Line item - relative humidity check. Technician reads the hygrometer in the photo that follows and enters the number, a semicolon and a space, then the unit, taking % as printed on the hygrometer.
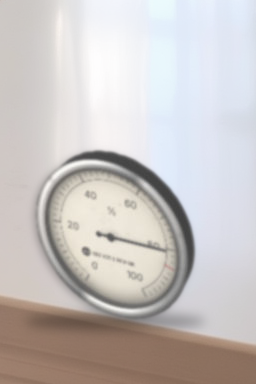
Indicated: 80; %
